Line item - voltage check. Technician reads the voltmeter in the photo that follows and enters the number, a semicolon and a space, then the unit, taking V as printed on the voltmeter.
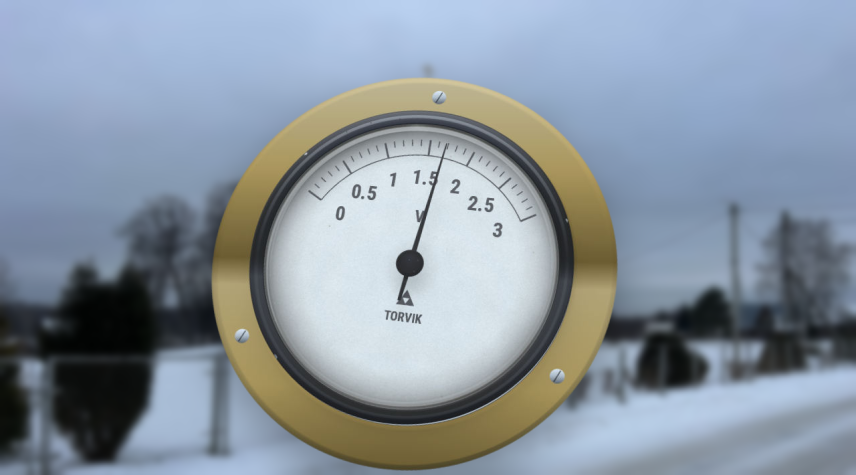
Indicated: 1.7; V
